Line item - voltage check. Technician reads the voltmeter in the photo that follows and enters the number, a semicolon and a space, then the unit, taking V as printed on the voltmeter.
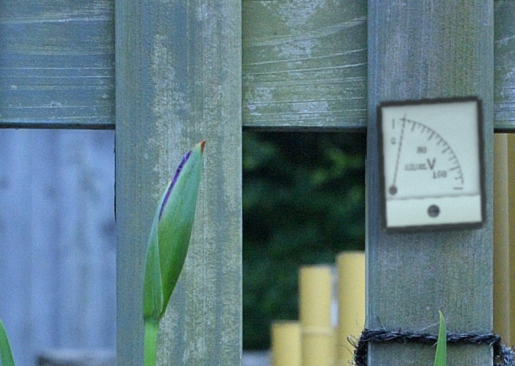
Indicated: 20; V
